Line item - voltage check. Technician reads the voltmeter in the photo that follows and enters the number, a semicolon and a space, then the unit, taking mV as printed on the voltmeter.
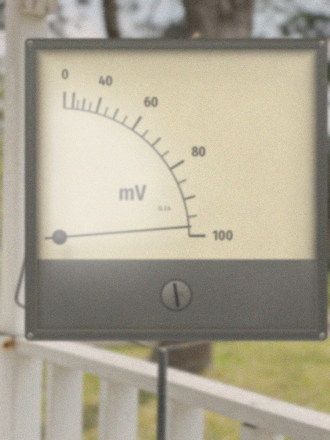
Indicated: 97.5; mV
